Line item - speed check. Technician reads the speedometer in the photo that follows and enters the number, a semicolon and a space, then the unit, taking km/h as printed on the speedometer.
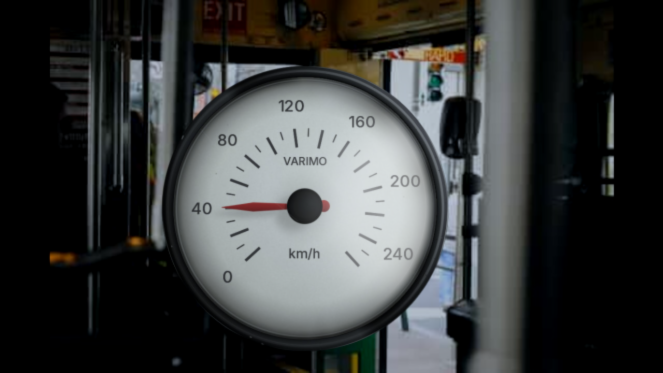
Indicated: 40; km/h
